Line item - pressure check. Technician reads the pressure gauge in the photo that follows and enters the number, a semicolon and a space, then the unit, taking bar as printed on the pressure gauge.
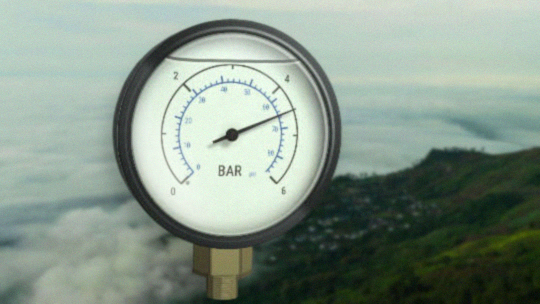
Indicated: 4.5; bar
